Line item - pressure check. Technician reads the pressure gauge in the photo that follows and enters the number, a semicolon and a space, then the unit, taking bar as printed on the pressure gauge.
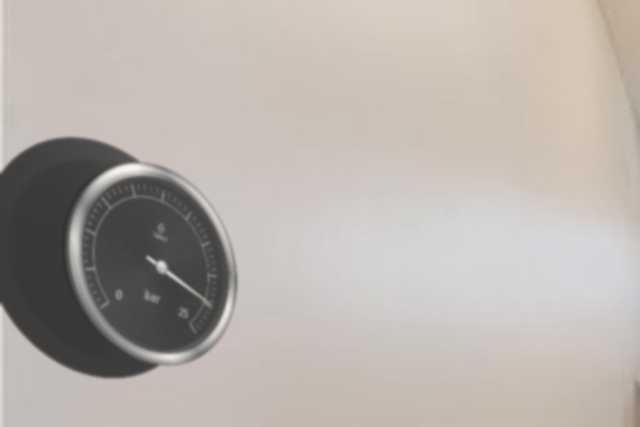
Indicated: 22.5; bar
